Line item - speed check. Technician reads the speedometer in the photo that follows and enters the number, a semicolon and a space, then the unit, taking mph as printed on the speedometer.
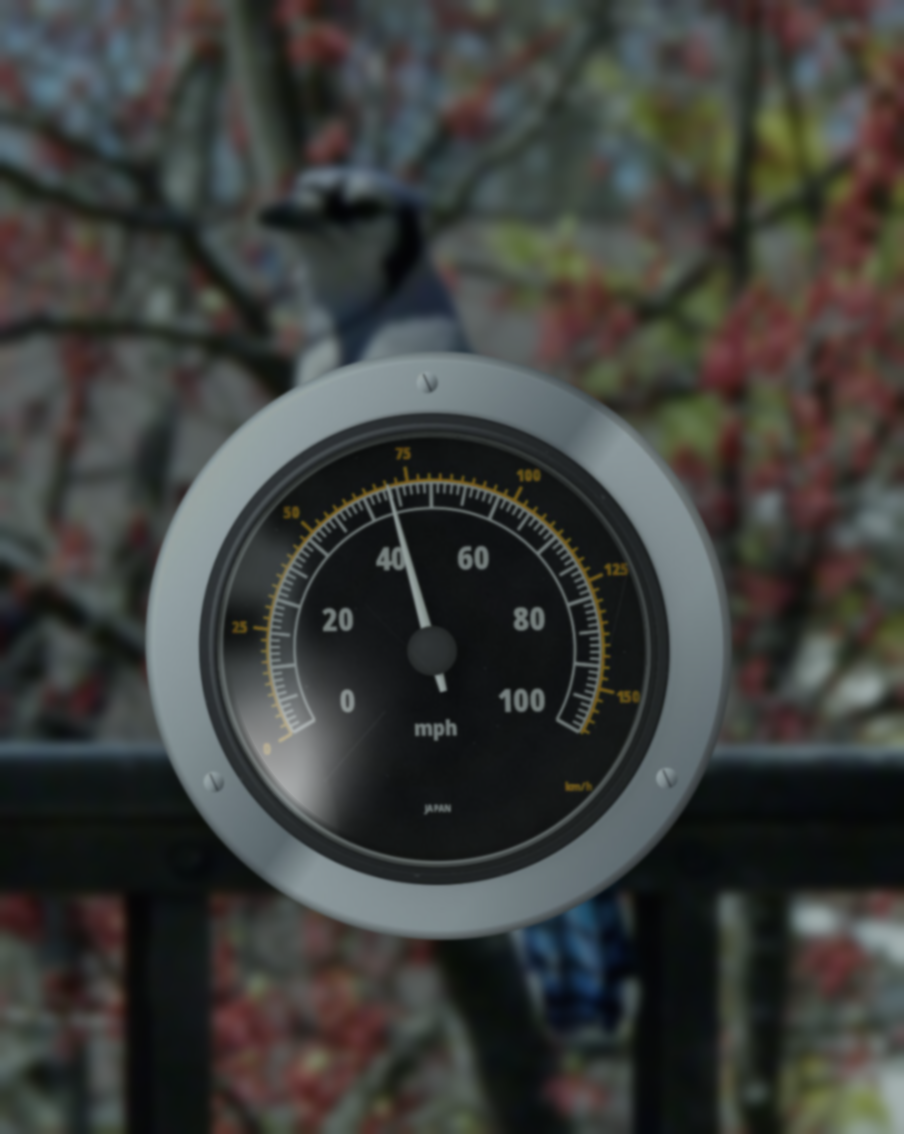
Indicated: 44; mph
